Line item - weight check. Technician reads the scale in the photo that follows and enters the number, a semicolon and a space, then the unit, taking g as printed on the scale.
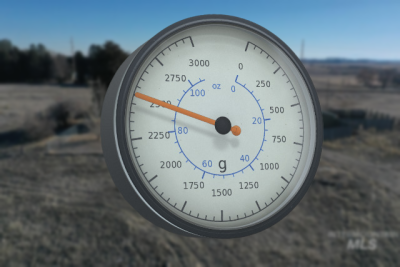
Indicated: 2500; g
